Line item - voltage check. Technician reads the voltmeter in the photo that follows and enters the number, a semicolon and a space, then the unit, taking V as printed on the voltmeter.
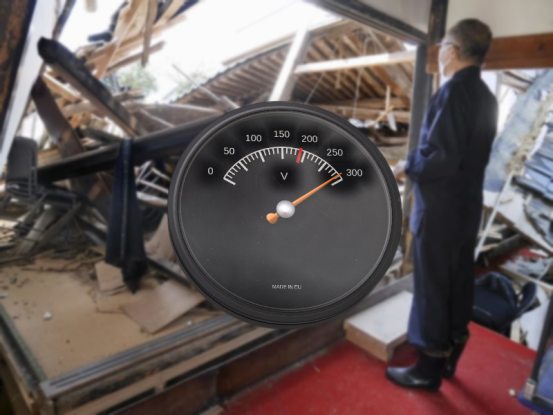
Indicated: 290; V
